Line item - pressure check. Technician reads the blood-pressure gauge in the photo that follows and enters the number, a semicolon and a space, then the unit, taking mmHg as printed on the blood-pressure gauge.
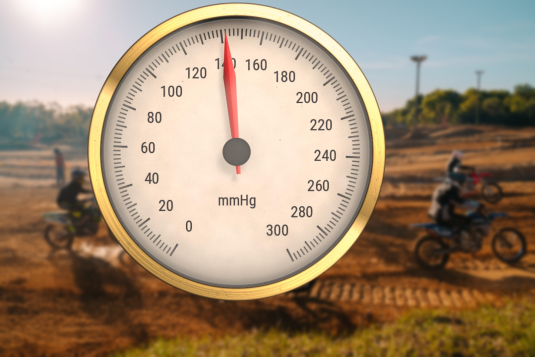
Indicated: 142; mmHg
